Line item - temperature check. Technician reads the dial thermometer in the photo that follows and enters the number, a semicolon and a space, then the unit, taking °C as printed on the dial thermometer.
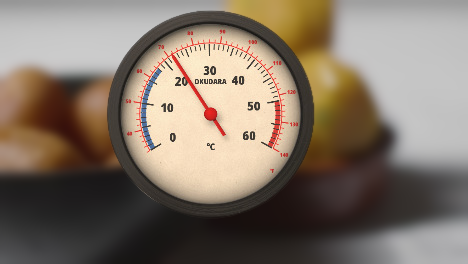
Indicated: 22; °C
